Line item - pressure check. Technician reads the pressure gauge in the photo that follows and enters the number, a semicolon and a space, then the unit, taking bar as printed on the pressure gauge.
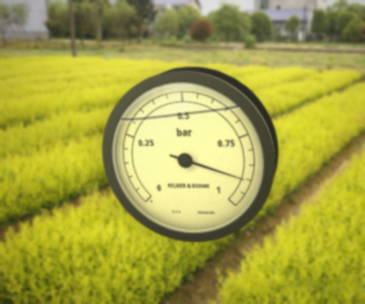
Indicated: 0.9; bar
